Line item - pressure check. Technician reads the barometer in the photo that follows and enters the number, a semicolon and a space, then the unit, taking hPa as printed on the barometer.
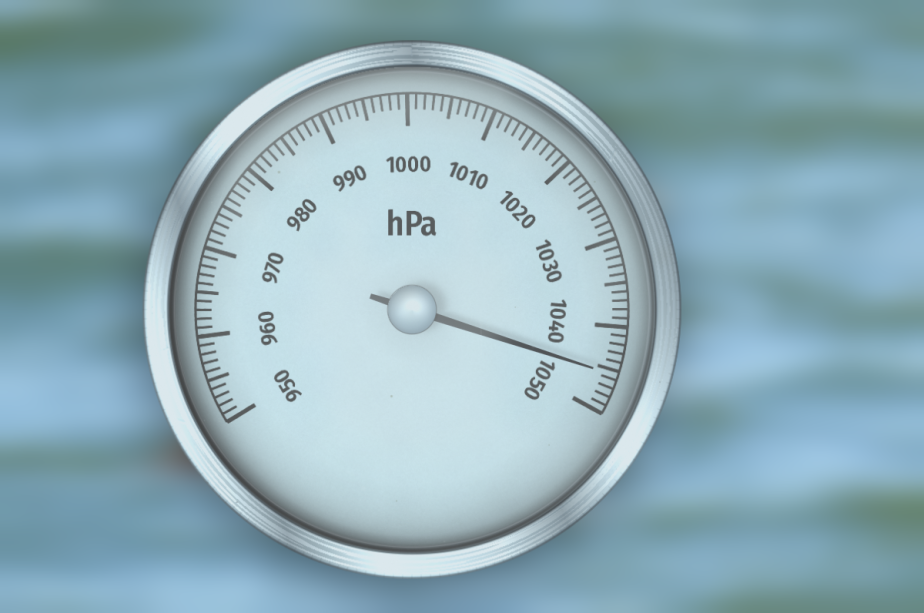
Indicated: 1045.5; hPa
